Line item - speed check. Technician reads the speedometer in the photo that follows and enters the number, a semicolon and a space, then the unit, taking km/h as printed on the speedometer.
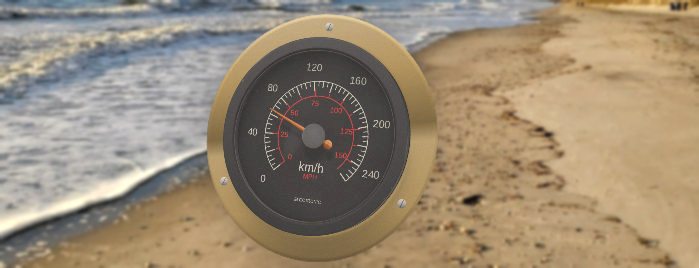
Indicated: 65; km/h
